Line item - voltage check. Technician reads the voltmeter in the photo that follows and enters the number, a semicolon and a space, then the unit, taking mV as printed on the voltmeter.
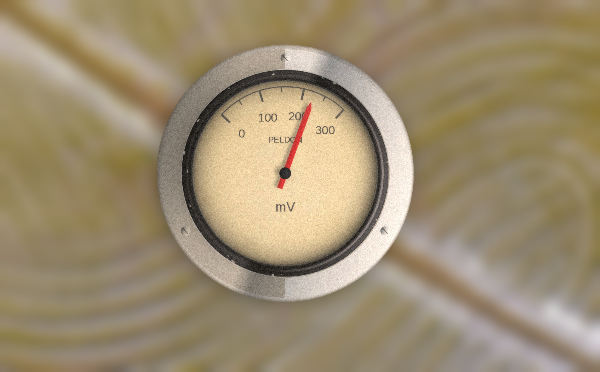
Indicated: 225; mV
